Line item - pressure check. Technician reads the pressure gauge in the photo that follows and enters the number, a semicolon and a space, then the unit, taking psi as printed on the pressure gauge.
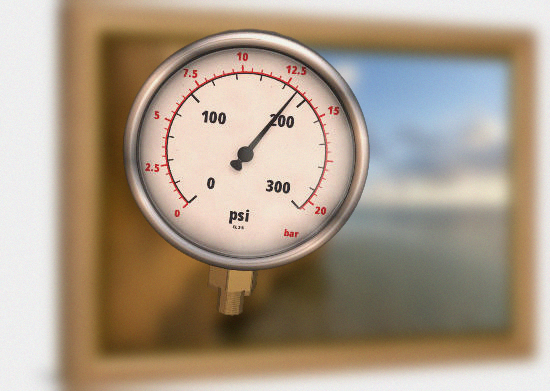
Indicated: 190; psi
